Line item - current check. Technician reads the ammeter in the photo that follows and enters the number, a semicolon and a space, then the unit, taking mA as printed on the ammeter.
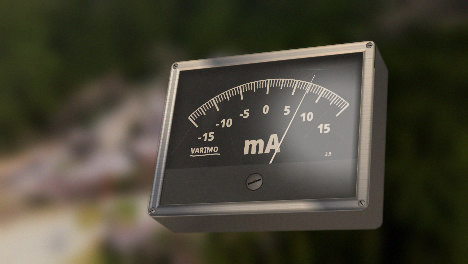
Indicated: 7.5; mA
